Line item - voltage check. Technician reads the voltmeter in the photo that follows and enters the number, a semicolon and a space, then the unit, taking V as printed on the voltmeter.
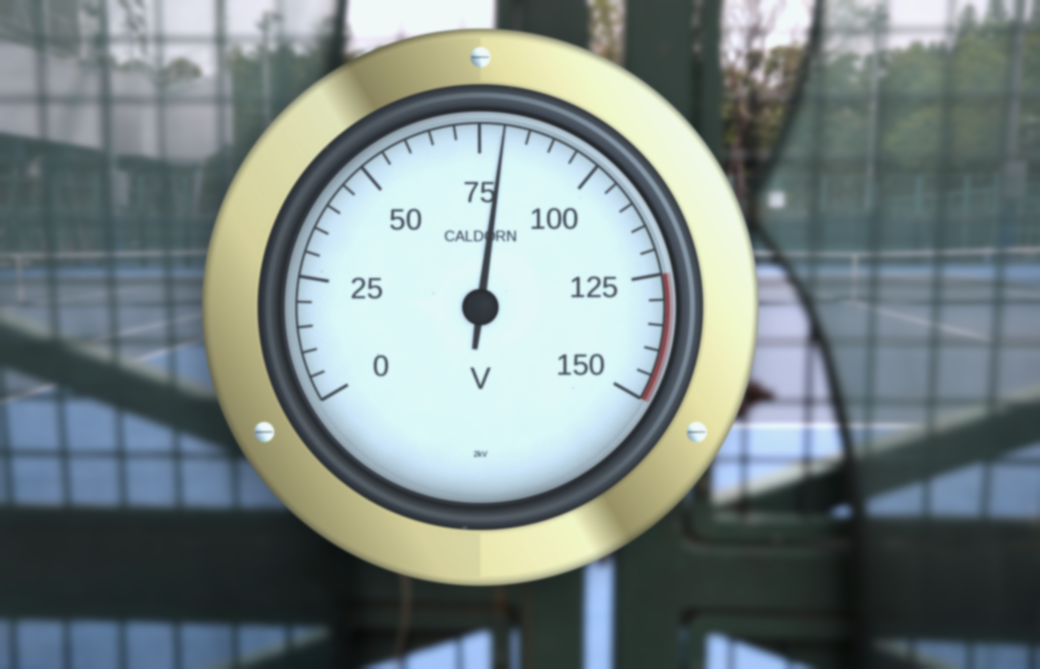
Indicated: 80; V
